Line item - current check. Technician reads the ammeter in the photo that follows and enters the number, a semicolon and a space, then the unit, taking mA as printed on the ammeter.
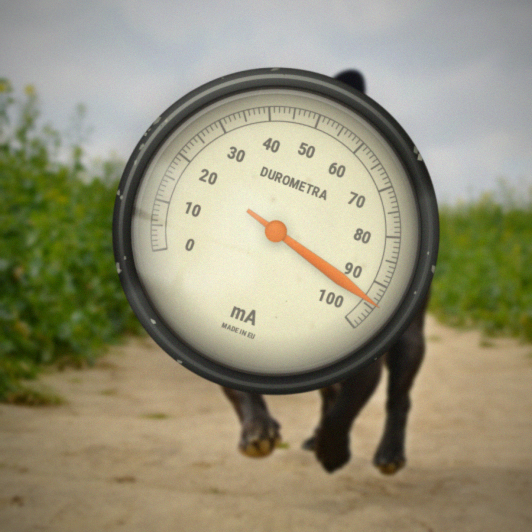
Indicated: 94; mA
